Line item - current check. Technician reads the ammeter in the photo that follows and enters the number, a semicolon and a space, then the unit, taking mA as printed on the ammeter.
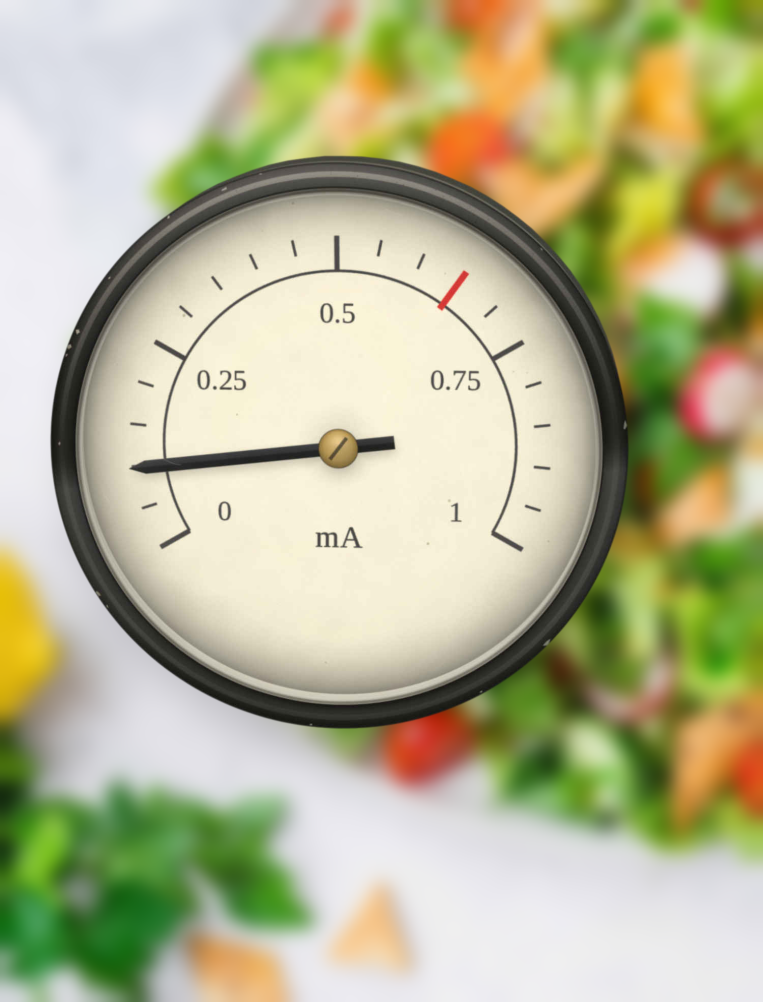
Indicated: 0.1; mA
